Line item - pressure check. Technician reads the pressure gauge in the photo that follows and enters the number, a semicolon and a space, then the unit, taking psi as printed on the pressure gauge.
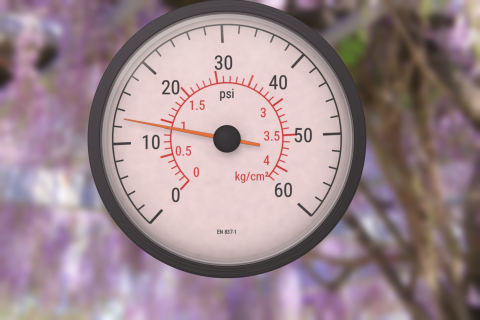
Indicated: 13; psi
